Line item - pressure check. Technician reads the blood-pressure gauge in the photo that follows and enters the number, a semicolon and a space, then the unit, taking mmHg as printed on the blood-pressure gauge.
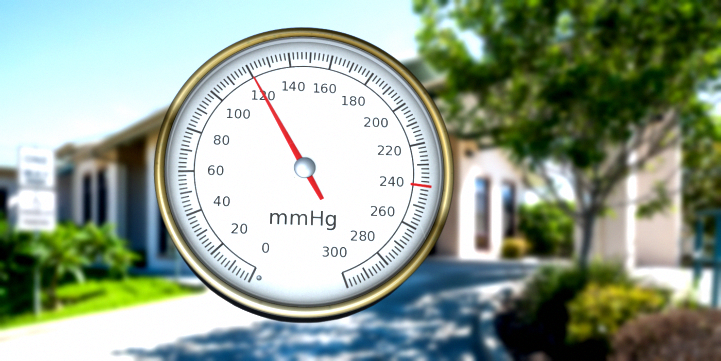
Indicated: 120; mmHg
